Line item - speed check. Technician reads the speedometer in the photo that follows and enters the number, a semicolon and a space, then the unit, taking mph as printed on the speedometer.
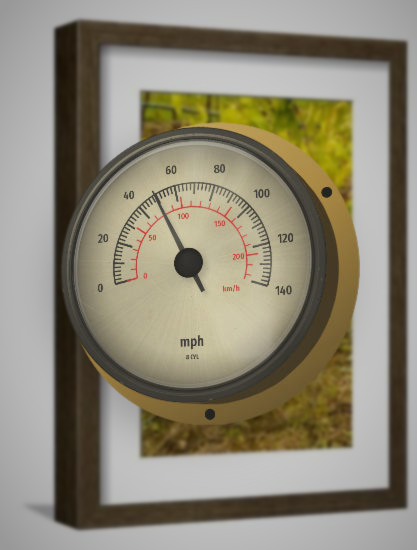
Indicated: 50; mph
